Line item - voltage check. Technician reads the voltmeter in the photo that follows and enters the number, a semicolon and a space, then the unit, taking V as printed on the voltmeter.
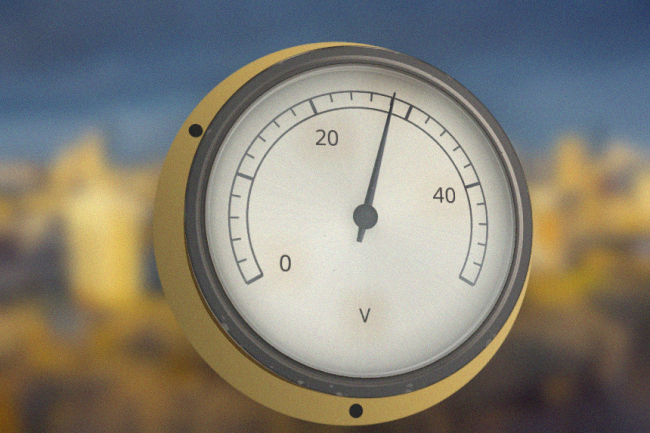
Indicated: 28; V
